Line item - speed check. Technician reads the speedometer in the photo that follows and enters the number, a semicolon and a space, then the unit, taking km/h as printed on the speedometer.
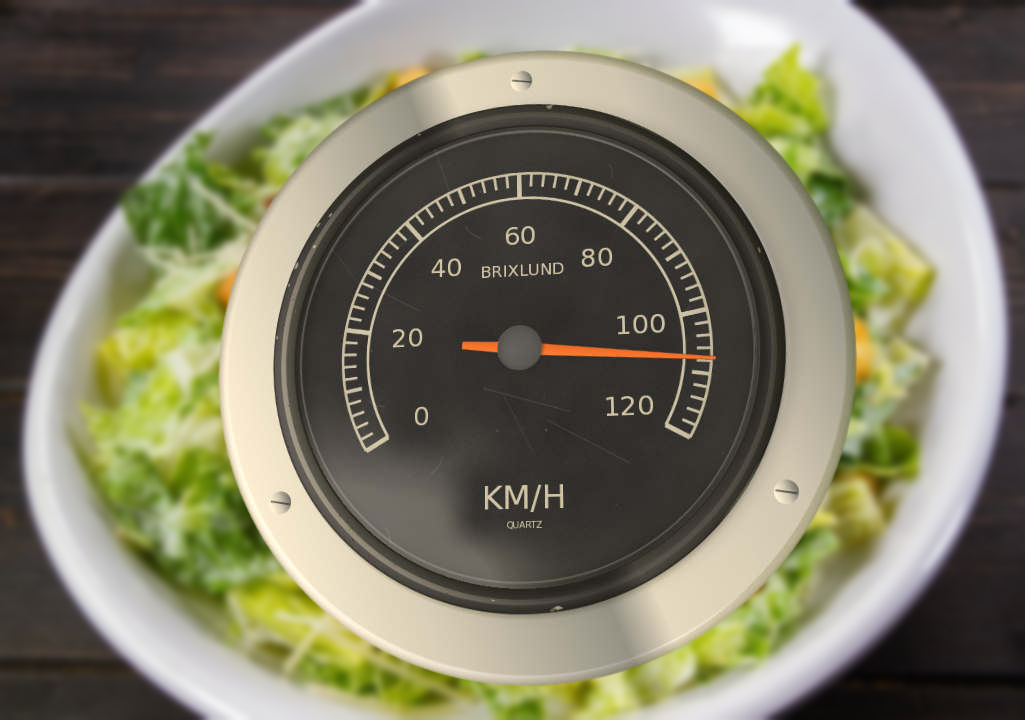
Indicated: 108; km/h
